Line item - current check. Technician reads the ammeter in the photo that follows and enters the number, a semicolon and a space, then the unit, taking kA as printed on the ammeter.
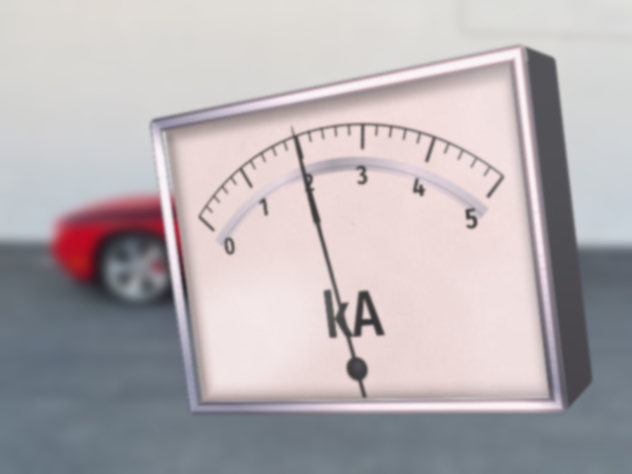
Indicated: 2; kA
